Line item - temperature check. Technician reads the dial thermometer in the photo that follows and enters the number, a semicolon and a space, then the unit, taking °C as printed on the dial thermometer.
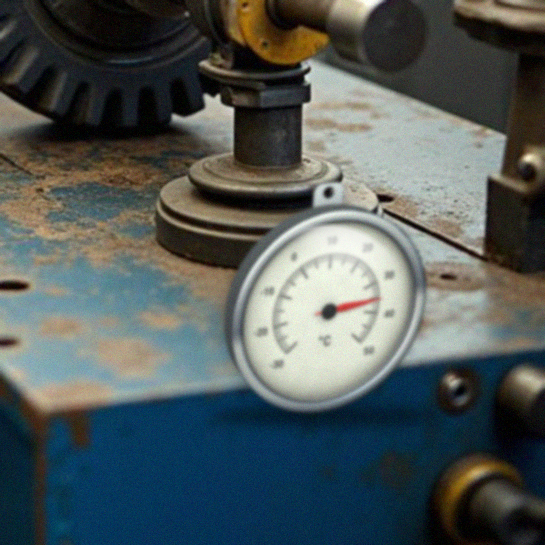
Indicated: 35; °C
